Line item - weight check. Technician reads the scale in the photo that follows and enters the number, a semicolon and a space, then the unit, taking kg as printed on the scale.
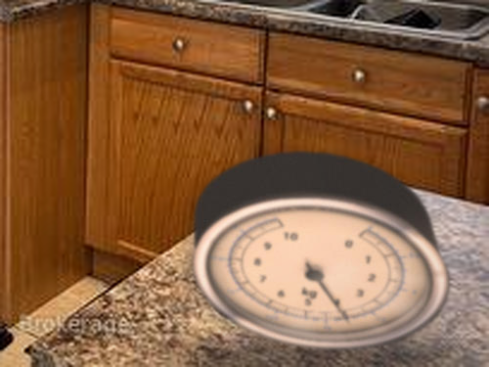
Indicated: 4; kg
